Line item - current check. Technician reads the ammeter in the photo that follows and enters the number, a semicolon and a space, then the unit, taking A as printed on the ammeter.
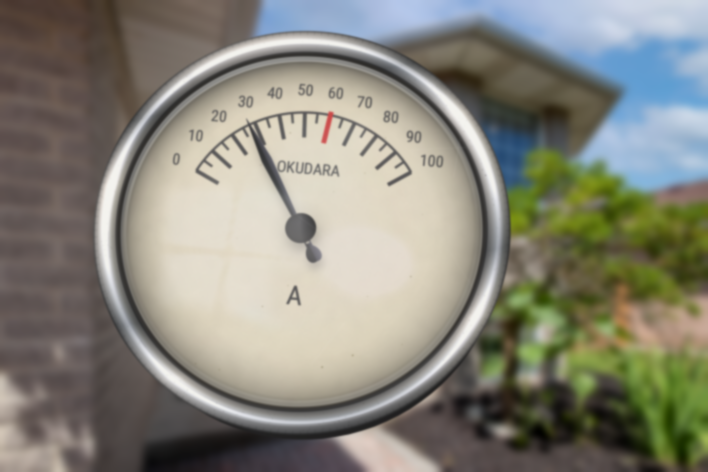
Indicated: 27.5; A
